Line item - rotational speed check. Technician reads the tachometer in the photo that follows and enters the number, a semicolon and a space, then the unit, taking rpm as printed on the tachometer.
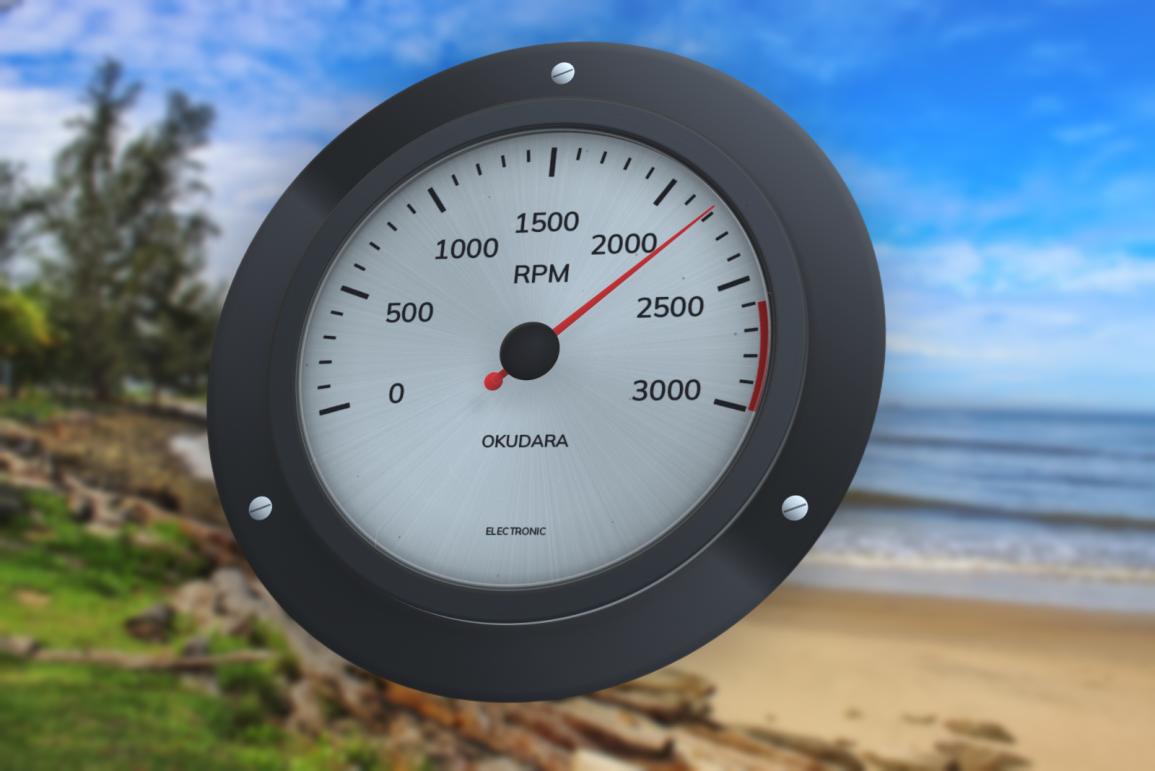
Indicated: 2200; rpm
